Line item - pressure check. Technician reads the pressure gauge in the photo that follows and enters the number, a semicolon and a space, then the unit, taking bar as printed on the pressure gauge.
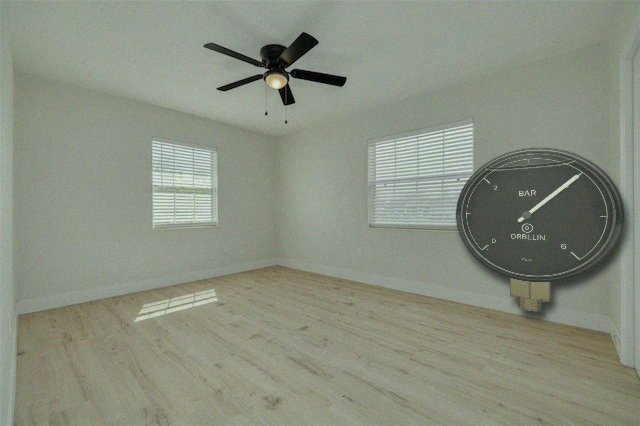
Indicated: 4; bar
